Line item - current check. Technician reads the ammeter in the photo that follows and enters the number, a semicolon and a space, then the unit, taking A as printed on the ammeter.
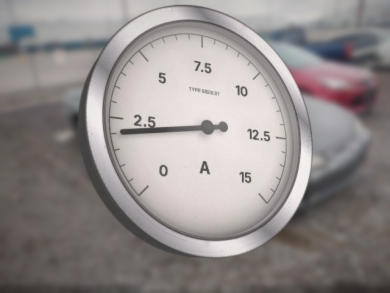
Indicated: 2; A
